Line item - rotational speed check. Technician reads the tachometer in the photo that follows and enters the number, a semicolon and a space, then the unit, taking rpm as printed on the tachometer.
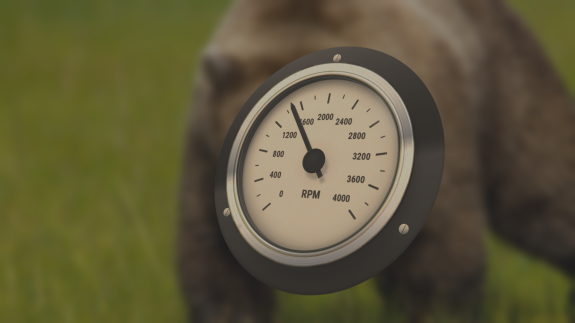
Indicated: 1500; rpm
